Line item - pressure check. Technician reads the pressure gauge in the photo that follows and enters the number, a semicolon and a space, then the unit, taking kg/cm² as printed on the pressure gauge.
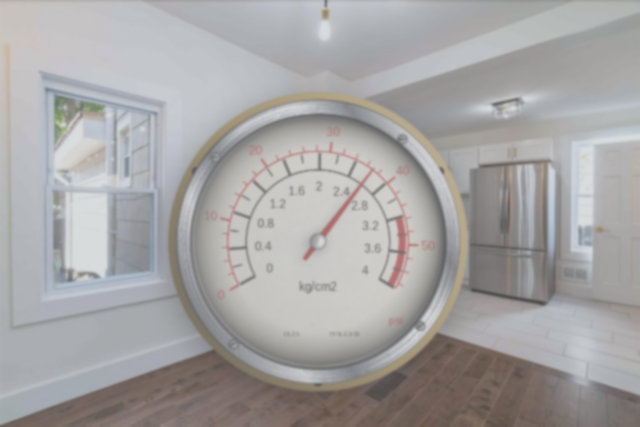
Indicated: 2.6; kg/cm²
